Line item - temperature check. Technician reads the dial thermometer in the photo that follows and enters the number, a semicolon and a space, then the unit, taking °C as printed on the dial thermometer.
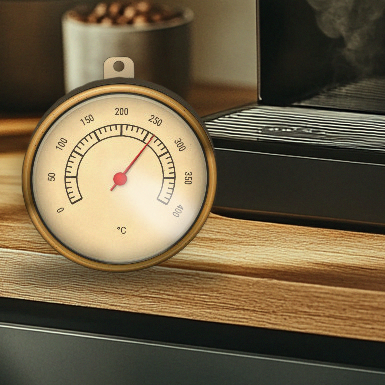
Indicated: 260; °C
